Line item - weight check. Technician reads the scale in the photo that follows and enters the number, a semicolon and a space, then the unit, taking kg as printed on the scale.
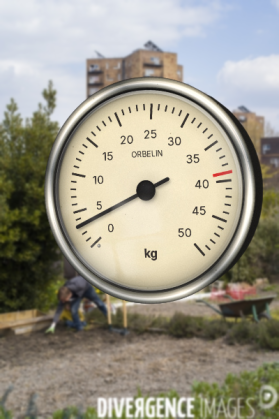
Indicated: 3; kg
